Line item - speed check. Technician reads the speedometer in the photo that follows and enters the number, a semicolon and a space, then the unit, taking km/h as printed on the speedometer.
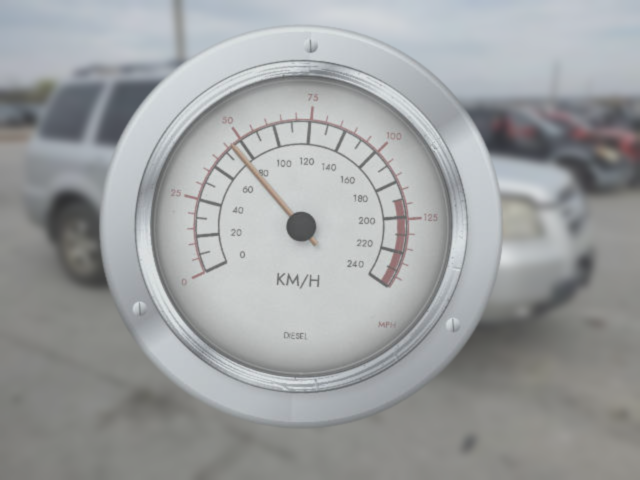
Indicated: 75; km/h
